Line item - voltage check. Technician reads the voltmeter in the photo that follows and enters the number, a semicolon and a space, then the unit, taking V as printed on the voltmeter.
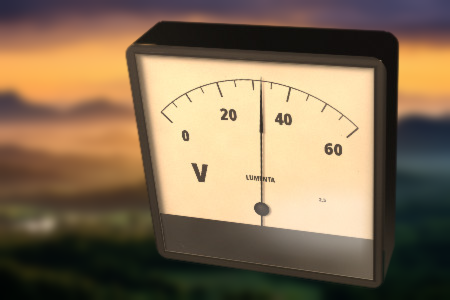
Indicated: 32.5; V
